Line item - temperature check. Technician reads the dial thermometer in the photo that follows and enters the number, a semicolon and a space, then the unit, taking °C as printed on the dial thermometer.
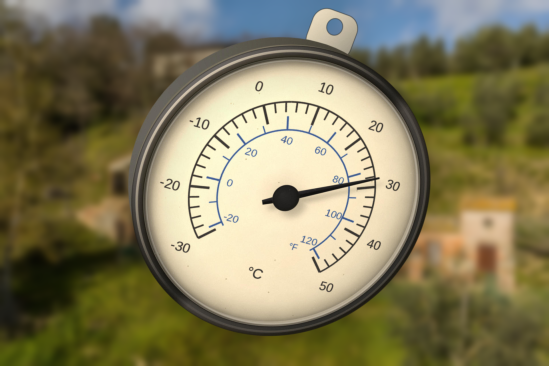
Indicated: 28; °C
